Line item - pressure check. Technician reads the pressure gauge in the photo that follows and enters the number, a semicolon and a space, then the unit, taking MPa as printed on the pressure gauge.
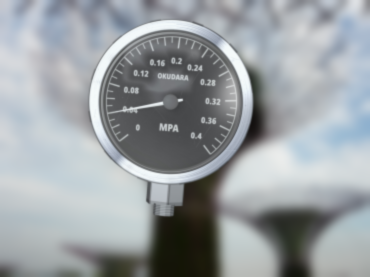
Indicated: 0.04; MPa
